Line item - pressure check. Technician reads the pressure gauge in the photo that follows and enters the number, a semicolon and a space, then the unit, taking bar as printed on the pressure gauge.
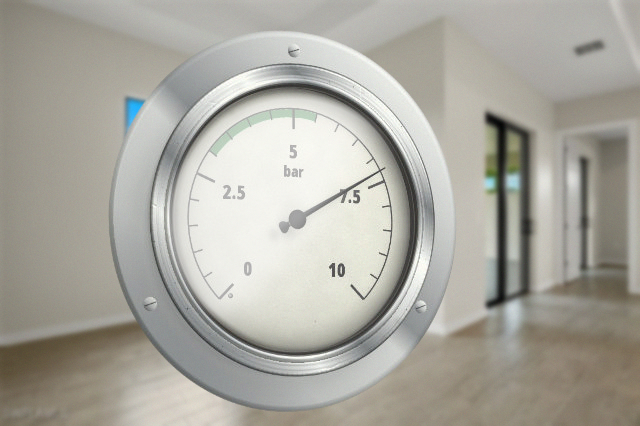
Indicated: 7.25; bar
